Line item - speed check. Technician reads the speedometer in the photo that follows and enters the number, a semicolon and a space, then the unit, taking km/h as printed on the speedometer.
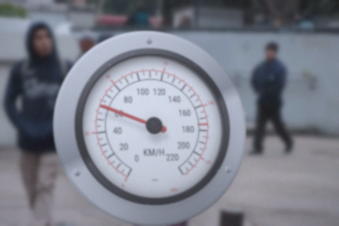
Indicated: 60; km/h
